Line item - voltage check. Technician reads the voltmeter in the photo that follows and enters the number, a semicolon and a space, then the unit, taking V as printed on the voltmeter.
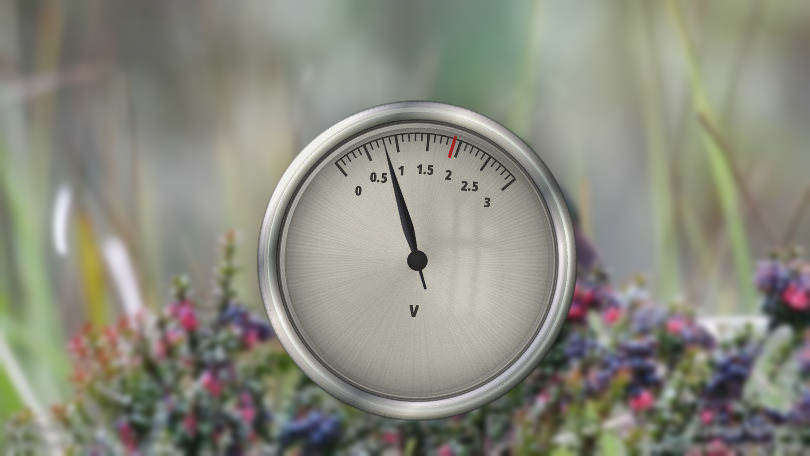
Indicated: 0.8; V
